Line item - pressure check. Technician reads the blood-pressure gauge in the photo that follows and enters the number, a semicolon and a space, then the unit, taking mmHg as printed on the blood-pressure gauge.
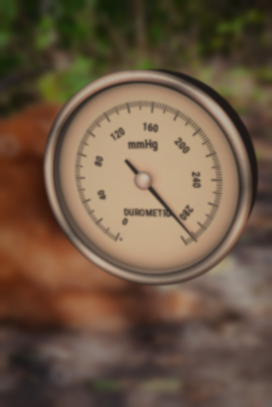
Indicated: 290; mmHg
